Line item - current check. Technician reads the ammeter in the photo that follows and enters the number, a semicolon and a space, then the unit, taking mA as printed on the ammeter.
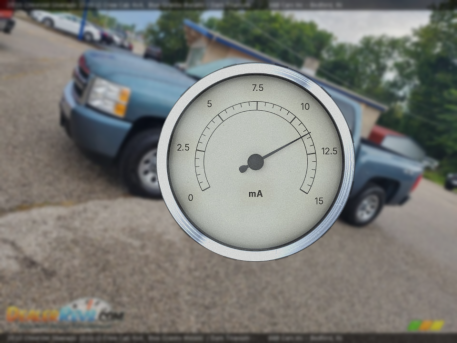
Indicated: 11.25; mA
